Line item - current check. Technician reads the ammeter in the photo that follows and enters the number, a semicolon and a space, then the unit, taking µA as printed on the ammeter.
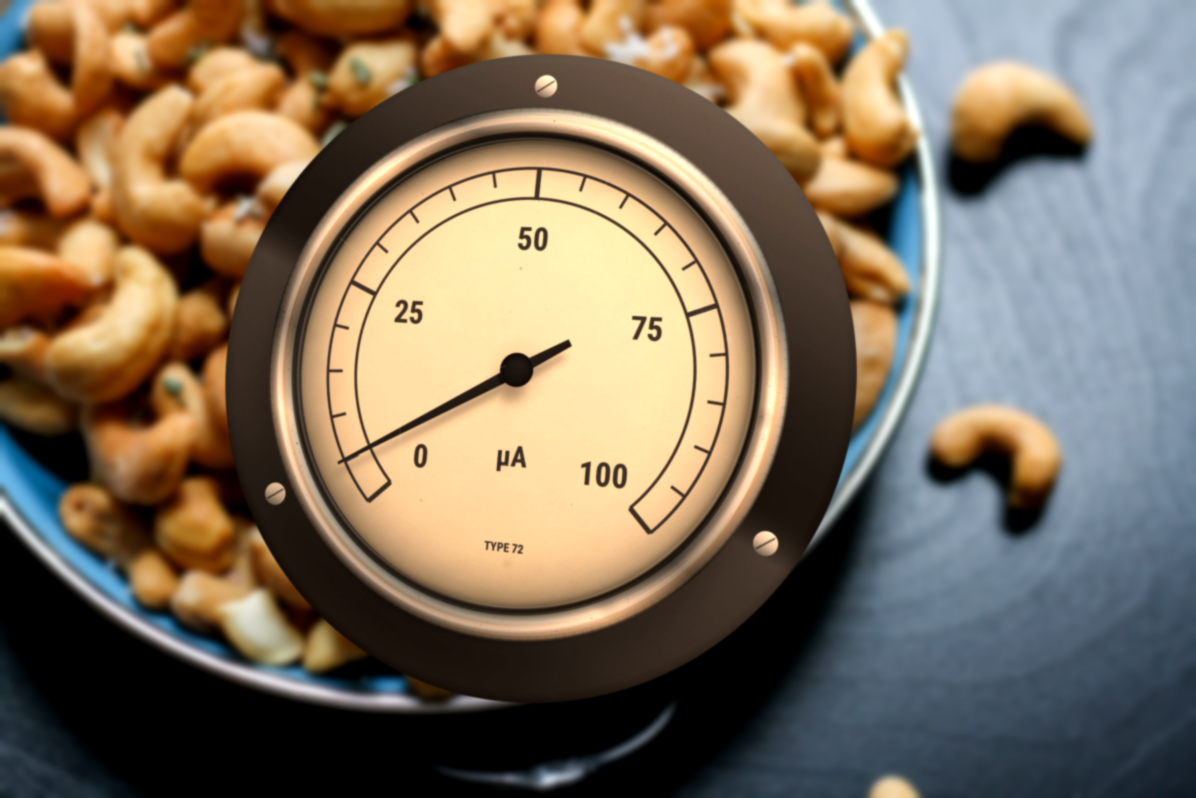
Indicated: 5; µA
